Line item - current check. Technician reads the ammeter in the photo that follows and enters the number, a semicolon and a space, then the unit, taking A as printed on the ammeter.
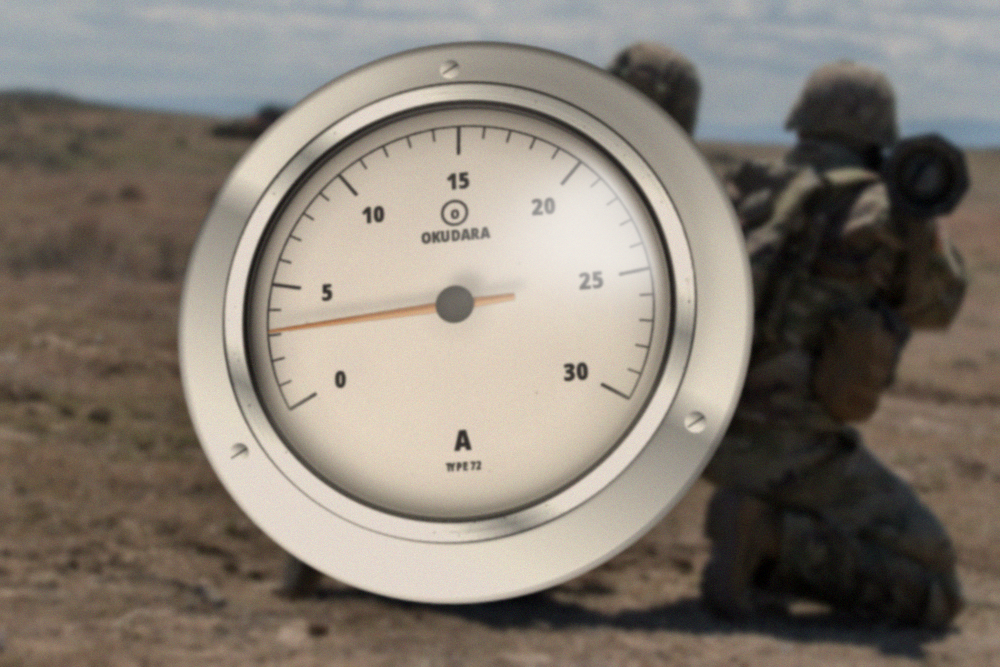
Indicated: 3; A
